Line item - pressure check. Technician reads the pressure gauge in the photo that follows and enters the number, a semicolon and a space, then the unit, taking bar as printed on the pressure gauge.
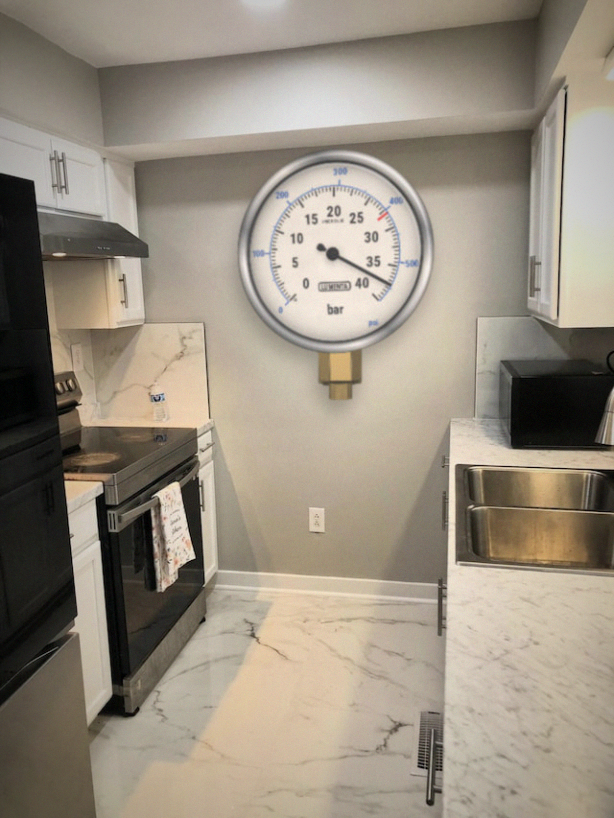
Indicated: 37.5; bar
